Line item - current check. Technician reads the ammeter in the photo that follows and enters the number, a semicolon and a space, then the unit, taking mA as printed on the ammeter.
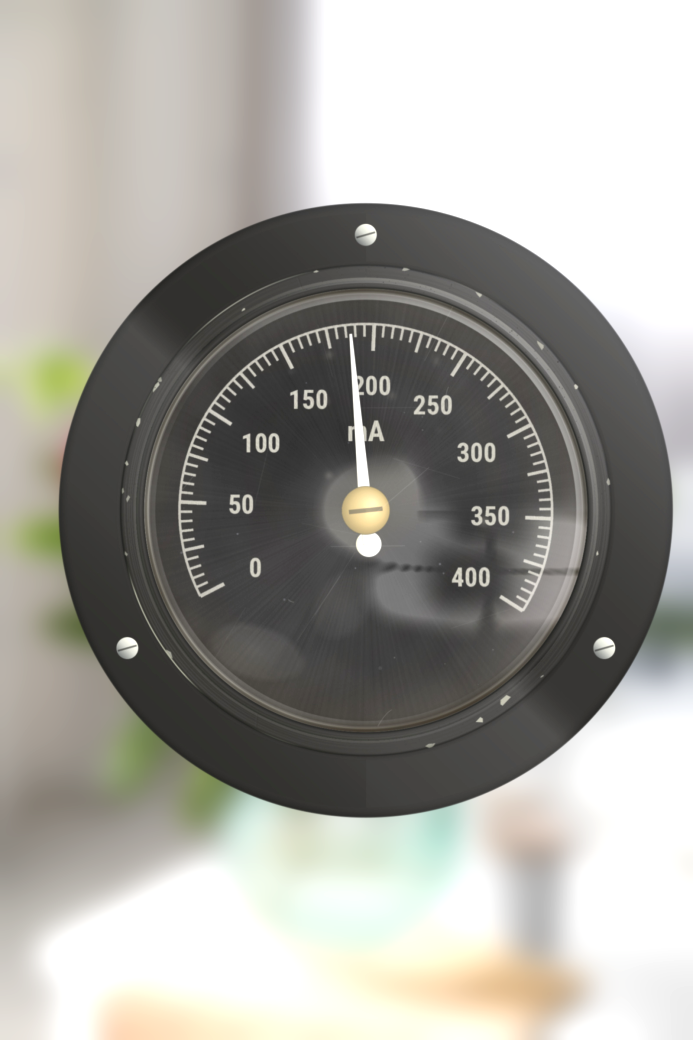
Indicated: 187.5; mA
